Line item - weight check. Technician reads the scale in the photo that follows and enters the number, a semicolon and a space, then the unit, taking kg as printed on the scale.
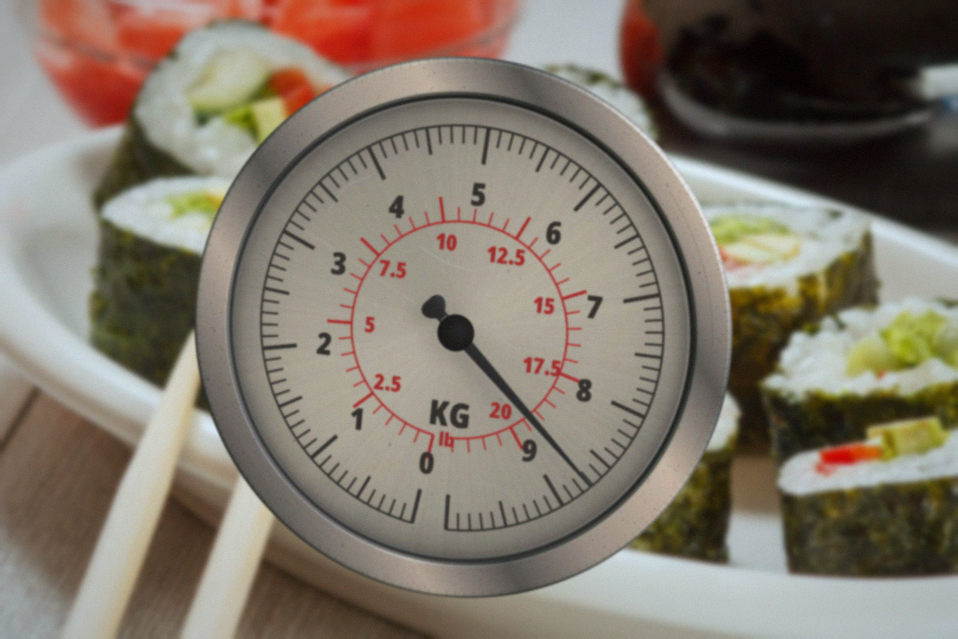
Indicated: 8.7; kg
